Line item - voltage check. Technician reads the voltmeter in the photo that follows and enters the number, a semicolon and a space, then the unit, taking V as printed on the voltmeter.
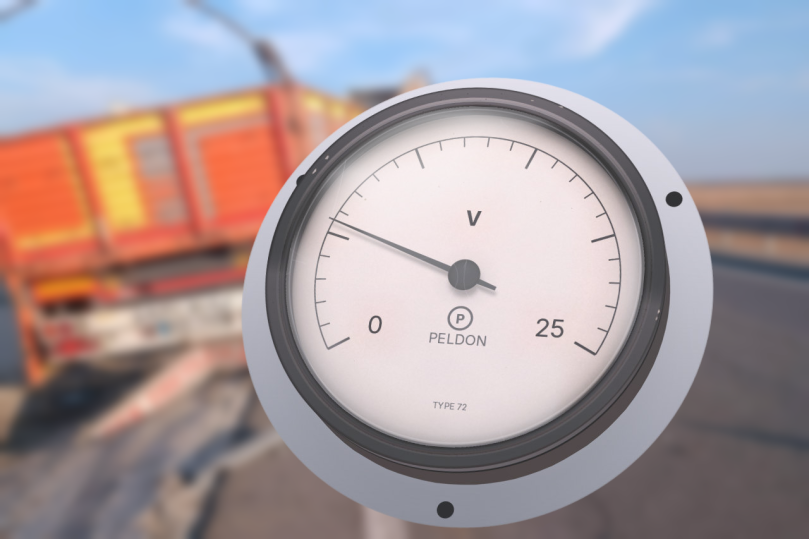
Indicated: 5.5; V
